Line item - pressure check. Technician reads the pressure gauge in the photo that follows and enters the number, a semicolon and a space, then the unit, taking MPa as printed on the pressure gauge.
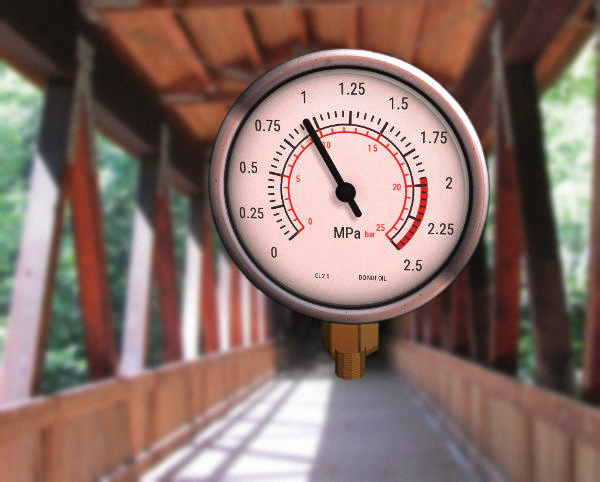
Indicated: 0.95; MPa
